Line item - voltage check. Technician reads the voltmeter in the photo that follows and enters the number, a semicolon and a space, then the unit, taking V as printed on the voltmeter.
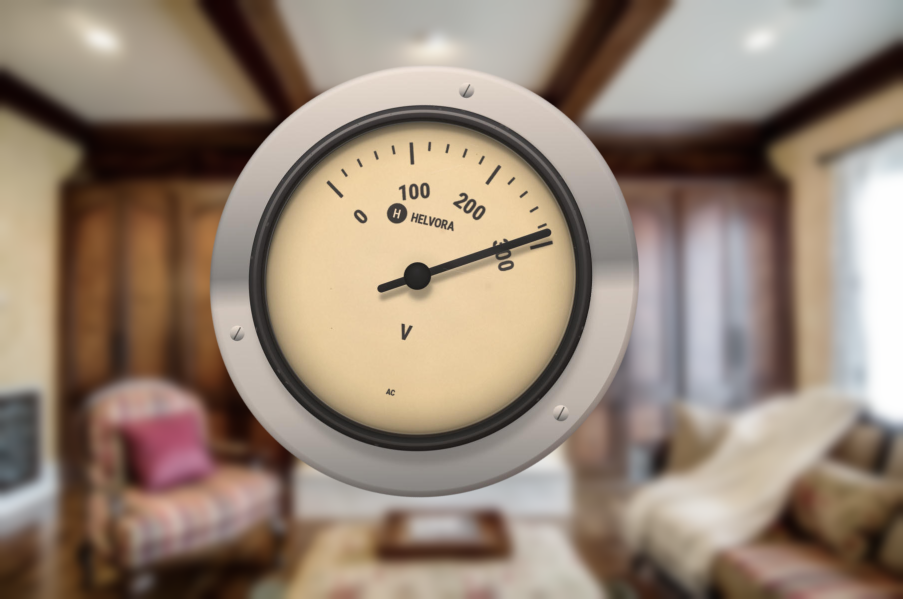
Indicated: 290; V
